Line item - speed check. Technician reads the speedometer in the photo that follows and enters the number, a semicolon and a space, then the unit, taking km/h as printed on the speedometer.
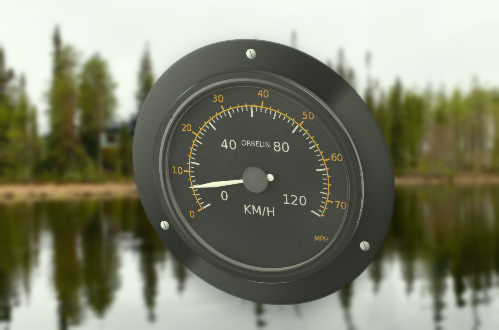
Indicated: 10; km/h
